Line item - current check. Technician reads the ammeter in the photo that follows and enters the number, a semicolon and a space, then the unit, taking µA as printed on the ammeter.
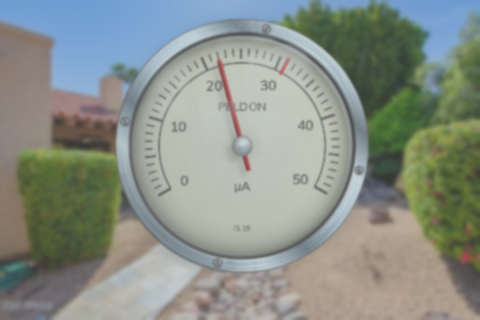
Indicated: 22; µA
